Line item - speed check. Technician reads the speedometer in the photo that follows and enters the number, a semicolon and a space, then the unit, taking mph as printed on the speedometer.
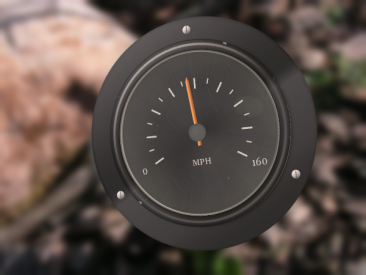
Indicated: 75; mph
